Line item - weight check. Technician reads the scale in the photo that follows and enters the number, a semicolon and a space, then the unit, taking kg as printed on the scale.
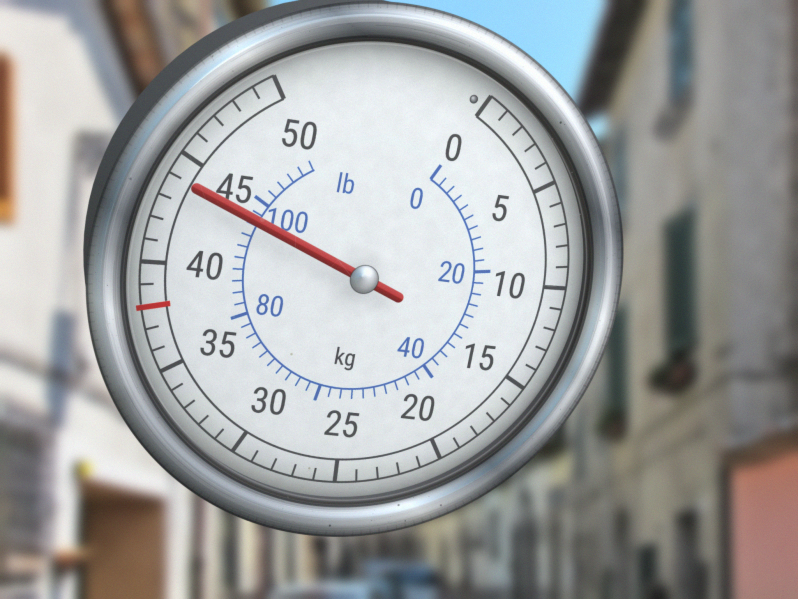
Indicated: 44; kg
